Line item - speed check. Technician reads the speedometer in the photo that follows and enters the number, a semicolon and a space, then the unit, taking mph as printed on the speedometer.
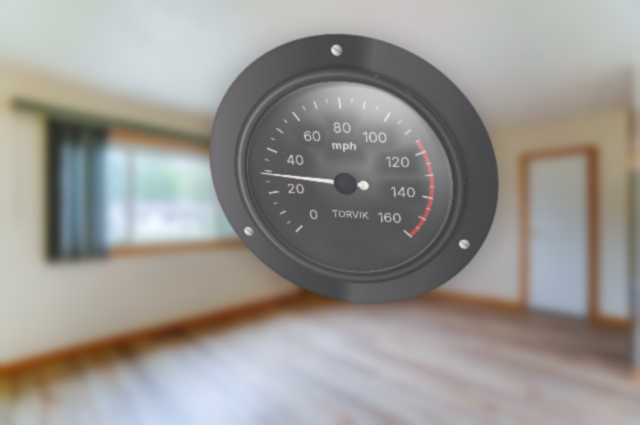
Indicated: 30; mph
